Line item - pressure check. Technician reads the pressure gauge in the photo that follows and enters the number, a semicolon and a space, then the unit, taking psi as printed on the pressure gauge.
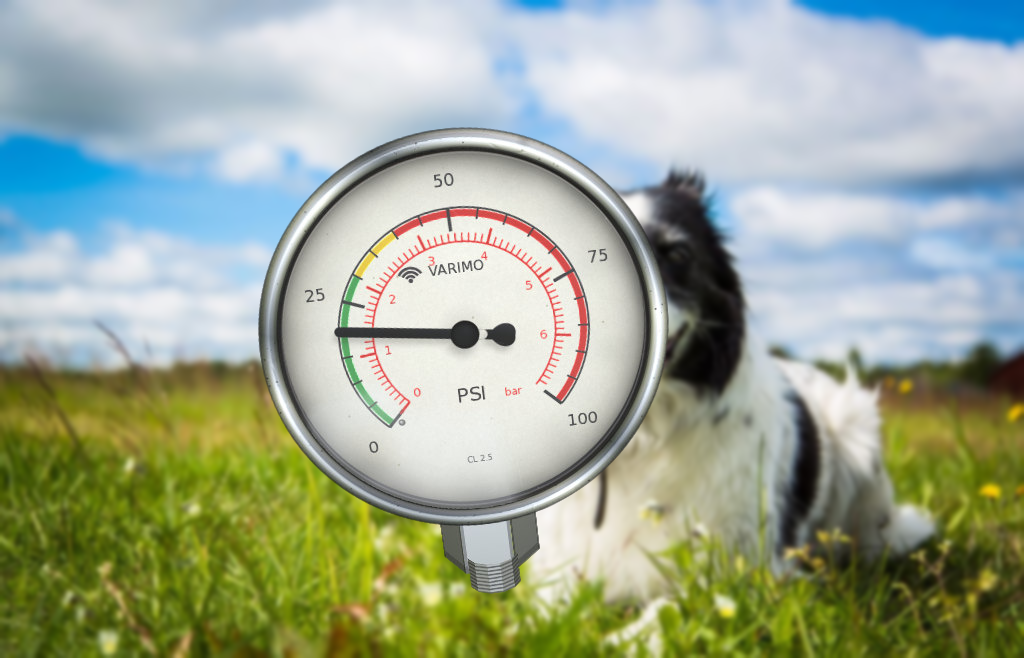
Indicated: 20; psi
